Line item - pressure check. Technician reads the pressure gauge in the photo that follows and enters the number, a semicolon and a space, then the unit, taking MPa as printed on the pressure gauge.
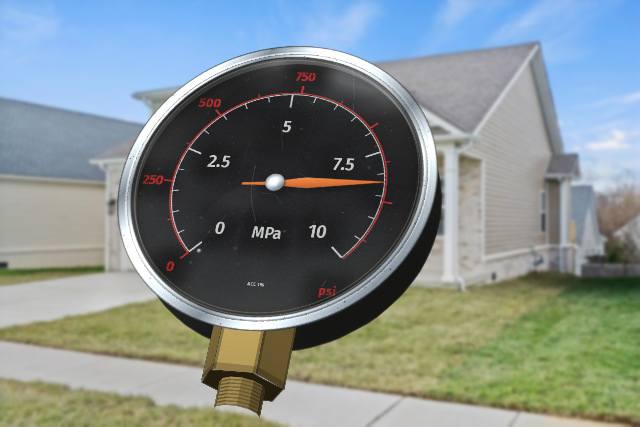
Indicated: 8.25; MPa
